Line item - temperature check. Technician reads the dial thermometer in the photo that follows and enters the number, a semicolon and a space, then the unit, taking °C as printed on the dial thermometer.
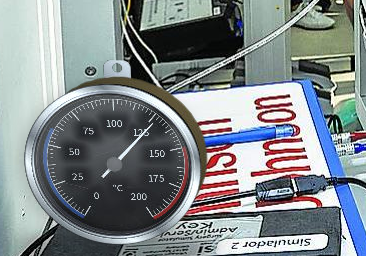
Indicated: 127.5; °C
